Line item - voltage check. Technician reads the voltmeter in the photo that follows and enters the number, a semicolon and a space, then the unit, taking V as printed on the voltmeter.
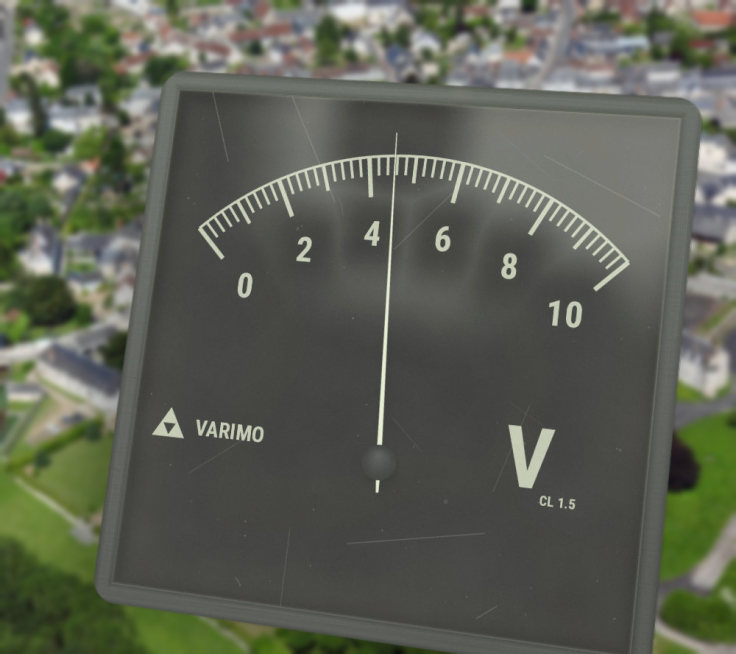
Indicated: 4.6; V
